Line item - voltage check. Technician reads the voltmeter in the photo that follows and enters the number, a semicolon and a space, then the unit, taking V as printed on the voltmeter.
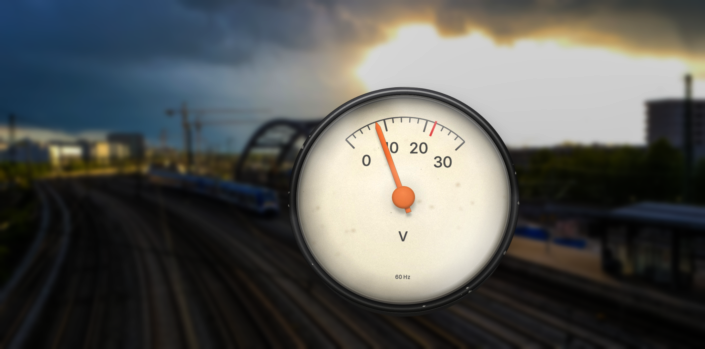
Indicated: 8; V
